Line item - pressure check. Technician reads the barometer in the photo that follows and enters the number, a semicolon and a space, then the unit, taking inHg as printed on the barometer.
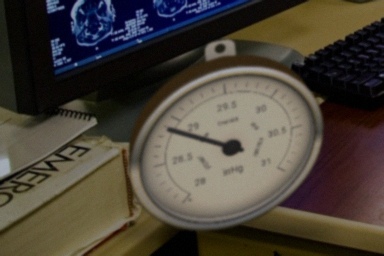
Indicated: 28.9; inHg
